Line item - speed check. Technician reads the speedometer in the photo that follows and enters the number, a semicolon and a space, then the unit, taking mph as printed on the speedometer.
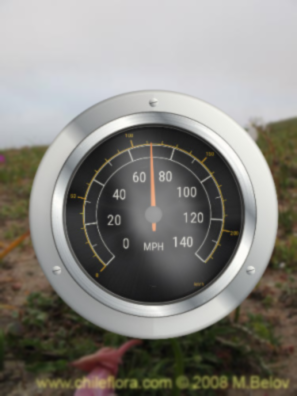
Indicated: 70; mph
